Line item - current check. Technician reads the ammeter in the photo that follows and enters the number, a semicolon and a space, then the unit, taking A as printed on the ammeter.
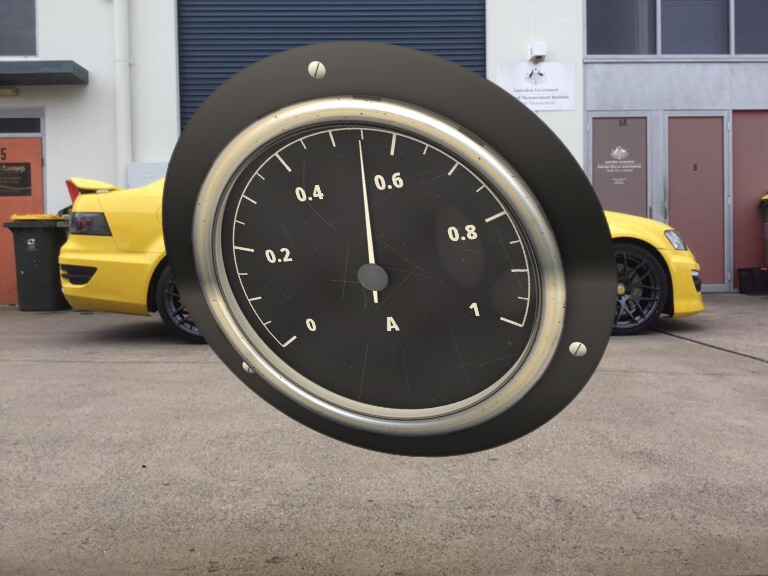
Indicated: 0.55; A
